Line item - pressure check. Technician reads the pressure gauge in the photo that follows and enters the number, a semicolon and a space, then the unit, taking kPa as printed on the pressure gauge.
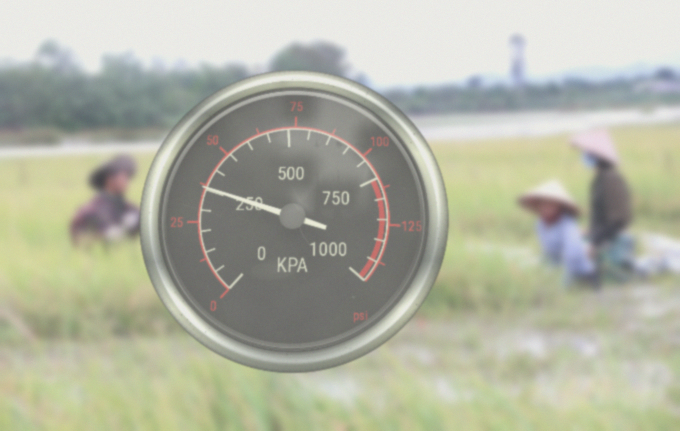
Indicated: 250; kPa
